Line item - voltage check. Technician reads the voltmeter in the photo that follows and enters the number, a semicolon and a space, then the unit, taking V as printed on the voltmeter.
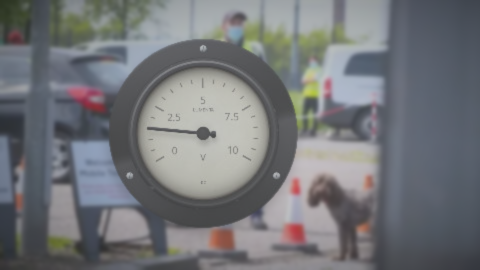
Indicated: 1.5; V
